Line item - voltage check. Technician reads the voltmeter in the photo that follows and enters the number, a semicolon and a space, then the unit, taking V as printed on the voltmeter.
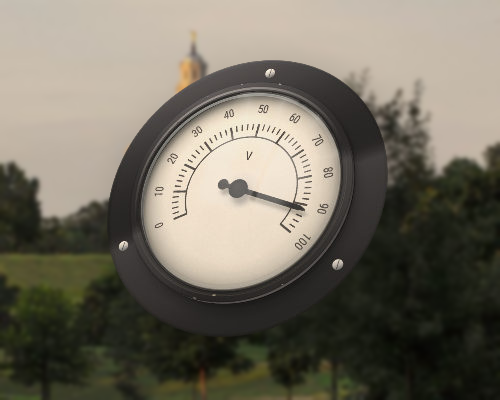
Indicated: 92; V
